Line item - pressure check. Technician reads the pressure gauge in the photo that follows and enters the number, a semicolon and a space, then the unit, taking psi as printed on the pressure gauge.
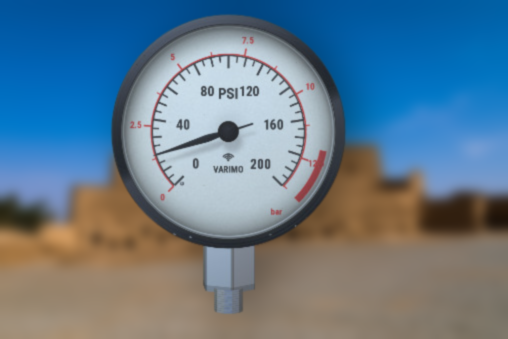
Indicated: 20; psi
